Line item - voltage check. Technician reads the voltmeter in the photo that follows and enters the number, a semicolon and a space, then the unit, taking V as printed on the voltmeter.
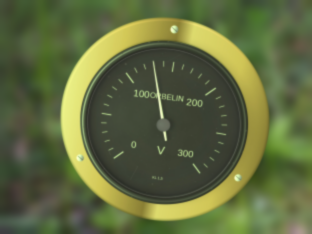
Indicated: 130; V
